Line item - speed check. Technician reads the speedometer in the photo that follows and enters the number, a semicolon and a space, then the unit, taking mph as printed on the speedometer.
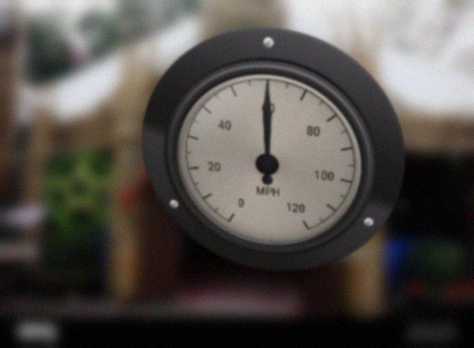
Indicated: 60; mph
